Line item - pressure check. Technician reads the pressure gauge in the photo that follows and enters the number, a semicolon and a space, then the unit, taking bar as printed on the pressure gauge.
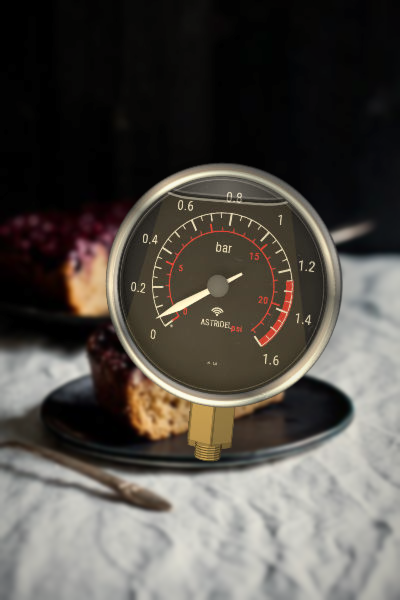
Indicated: 0.05; bar
